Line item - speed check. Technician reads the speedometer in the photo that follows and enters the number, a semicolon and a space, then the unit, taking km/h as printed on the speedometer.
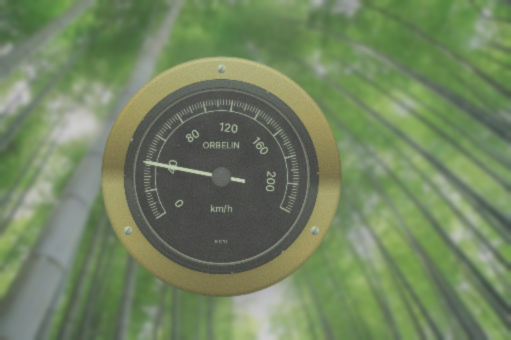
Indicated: 40; km/h
